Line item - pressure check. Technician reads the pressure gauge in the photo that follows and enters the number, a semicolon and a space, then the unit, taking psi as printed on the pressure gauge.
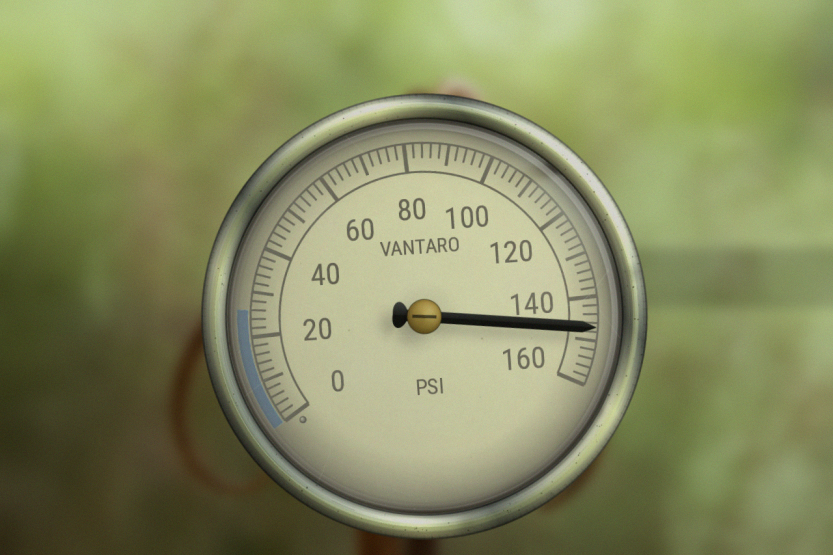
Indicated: 147; psi
